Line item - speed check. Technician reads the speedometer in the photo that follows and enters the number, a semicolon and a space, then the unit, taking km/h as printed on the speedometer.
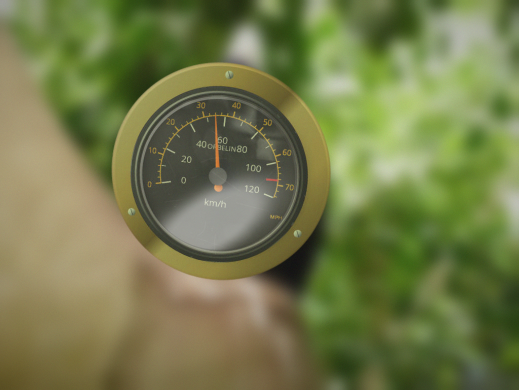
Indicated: 55; km/h
